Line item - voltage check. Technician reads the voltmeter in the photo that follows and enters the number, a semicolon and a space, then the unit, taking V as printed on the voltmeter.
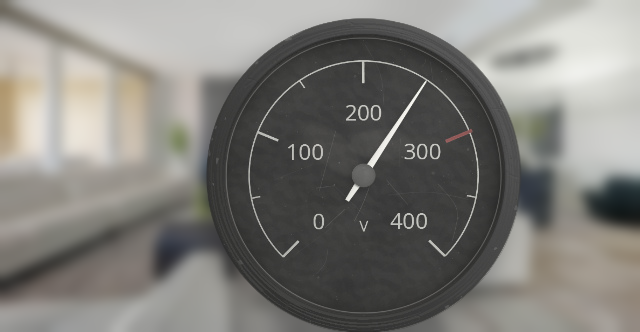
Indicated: 250; V
